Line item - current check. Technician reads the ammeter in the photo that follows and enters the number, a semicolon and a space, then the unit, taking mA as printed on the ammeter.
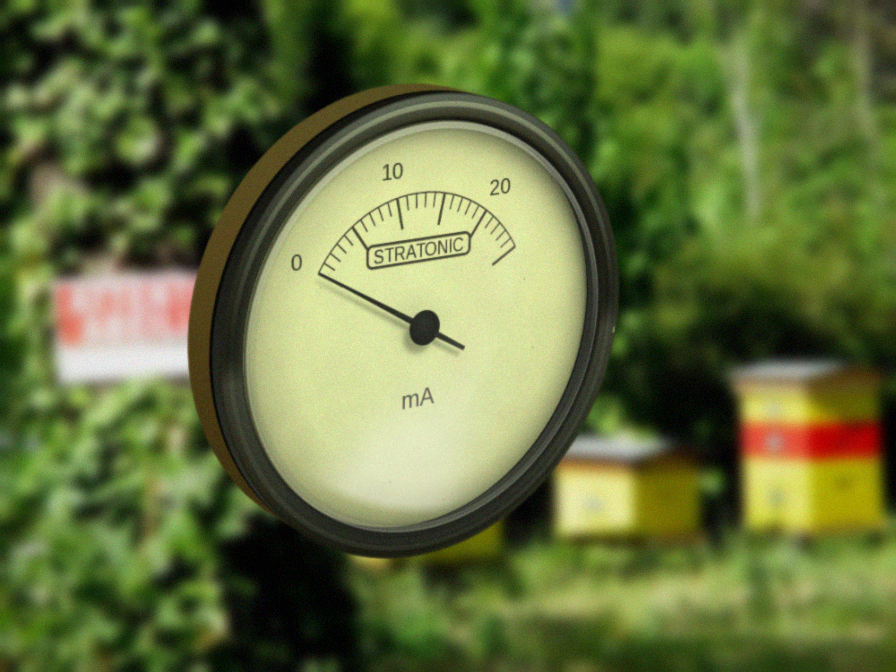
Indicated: 0; mA
